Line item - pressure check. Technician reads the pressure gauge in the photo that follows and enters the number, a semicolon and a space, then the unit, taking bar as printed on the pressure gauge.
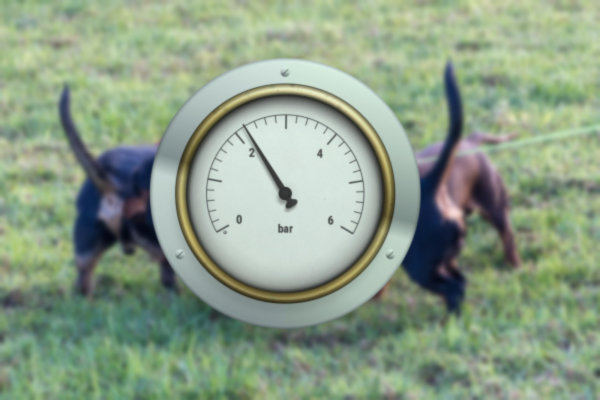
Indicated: 2.2; bar
